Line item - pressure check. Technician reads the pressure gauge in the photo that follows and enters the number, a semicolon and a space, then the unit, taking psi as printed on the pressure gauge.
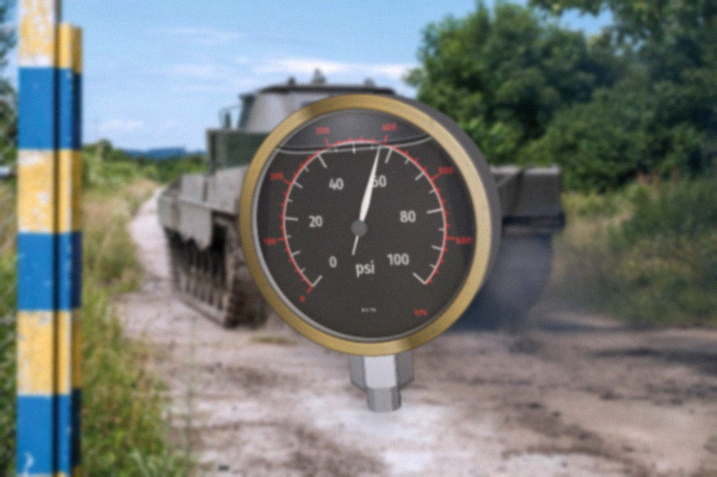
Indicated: 57.5; psi
